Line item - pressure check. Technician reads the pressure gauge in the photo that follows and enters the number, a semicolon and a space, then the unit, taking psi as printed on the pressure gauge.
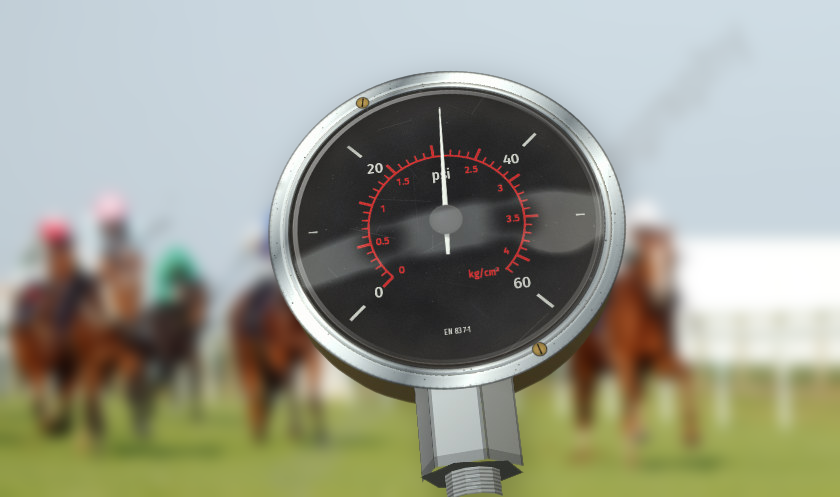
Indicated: 30; psi
